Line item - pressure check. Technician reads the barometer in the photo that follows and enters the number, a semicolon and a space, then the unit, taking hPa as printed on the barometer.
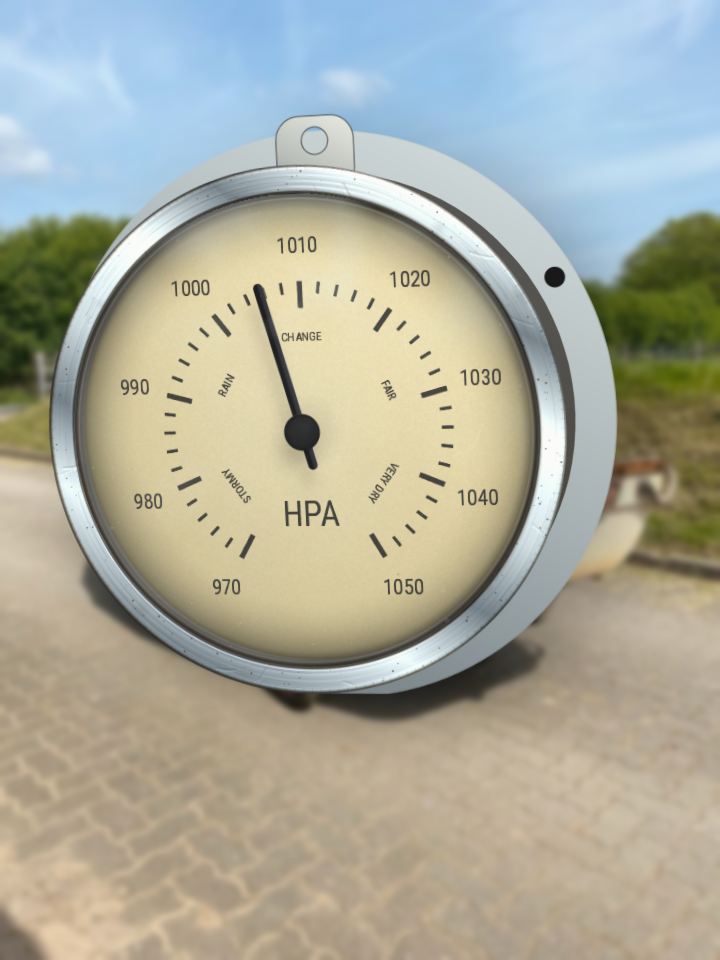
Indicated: 1006; hPa
